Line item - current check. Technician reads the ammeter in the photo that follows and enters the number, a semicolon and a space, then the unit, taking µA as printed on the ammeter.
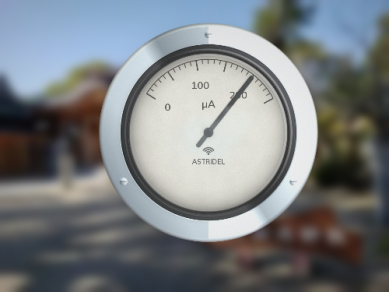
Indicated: 200; µA
